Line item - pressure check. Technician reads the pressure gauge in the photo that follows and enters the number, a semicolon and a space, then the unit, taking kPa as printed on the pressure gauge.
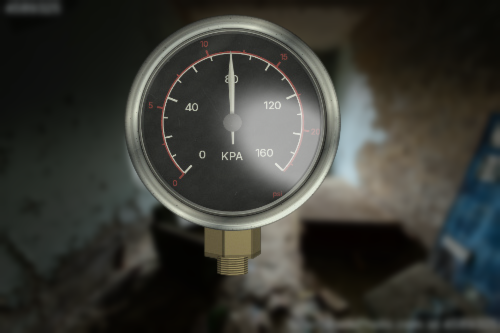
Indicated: 80; kPa
